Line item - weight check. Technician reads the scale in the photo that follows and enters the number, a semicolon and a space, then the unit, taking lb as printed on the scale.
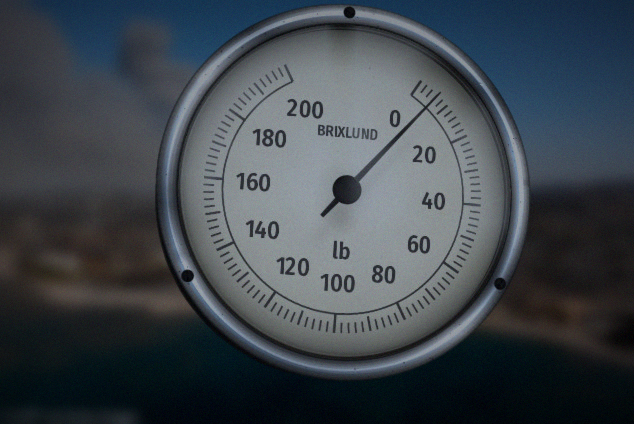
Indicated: 6; lb
